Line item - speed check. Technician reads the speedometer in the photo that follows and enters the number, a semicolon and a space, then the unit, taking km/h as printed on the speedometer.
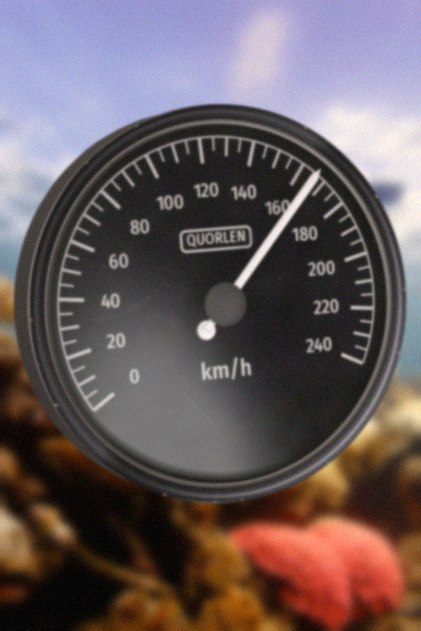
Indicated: 165; km/h
